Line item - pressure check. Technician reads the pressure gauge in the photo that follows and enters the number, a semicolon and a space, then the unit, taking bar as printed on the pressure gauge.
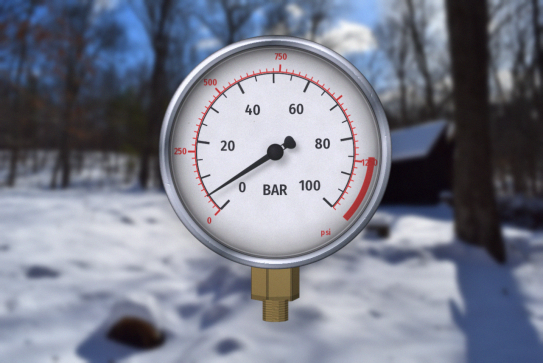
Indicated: 5; bar
